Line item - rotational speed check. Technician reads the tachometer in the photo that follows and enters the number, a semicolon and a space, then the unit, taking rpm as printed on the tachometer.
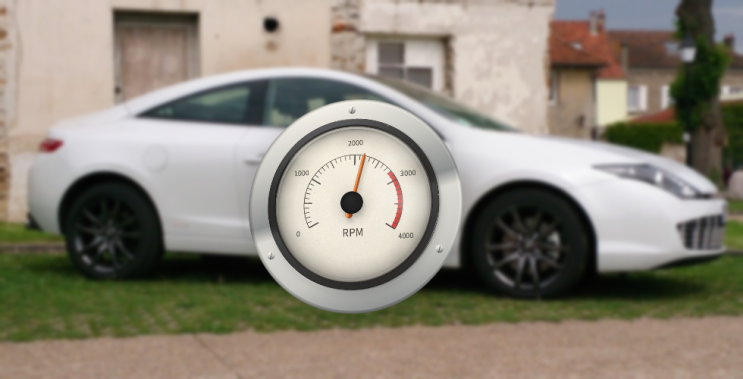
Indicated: 2200; rpm
